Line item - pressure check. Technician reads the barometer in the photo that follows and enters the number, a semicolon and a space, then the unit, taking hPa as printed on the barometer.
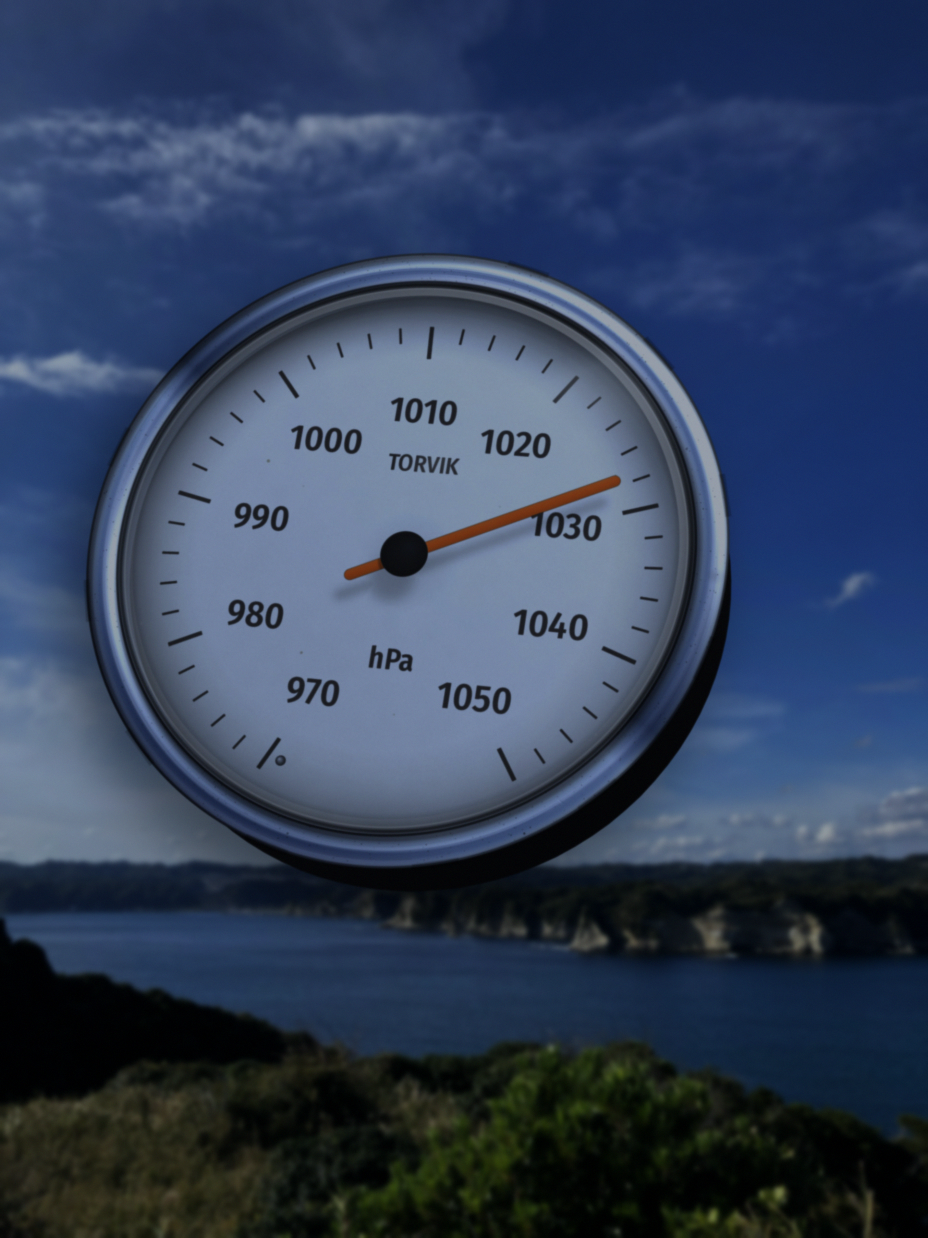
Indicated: 1028; hPa
